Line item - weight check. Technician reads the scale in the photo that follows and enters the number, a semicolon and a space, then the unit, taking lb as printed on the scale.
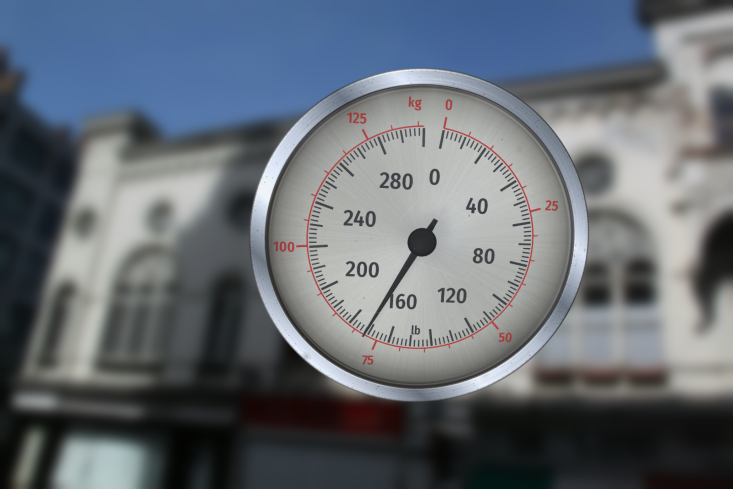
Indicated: 172; lb
